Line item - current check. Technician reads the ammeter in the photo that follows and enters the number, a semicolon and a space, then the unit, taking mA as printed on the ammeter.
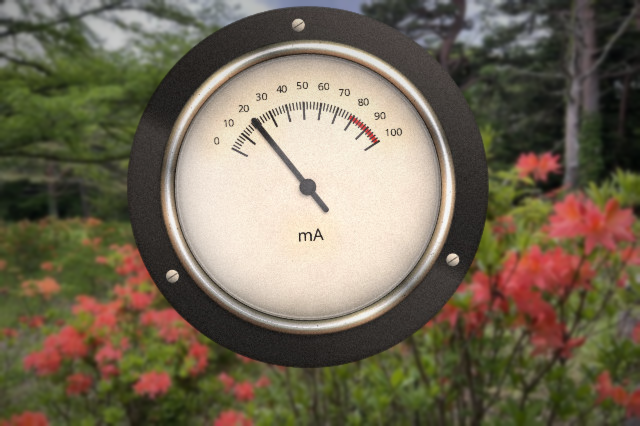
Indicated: 20; mA
